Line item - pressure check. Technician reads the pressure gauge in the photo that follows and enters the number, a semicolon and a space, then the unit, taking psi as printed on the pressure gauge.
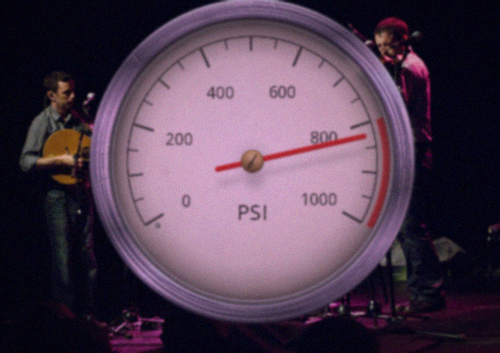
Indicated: 825; psi
